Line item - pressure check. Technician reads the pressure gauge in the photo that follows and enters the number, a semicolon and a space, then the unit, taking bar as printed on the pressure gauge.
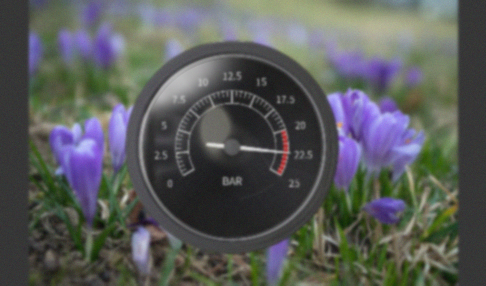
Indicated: 22.5; bar
